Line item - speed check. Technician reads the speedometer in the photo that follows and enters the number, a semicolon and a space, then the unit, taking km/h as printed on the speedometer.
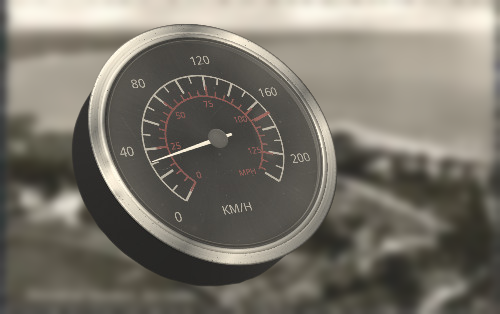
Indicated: 30; km/h
